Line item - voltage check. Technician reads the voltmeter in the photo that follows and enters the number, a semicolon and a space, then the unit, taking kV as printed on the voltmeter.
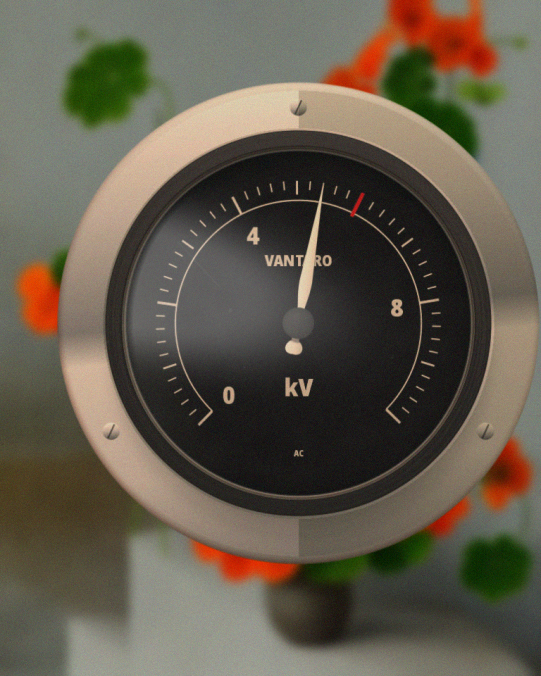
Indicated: 5.4; kV
